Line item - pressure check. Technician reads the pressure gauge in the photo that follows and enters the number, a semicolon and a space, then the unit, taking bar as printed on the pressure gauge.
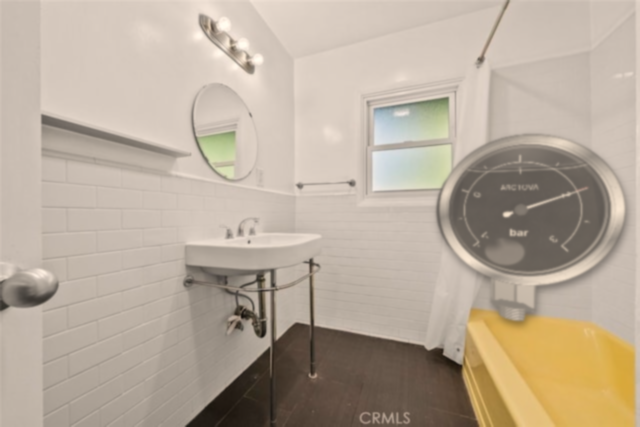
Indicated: 2; bar
